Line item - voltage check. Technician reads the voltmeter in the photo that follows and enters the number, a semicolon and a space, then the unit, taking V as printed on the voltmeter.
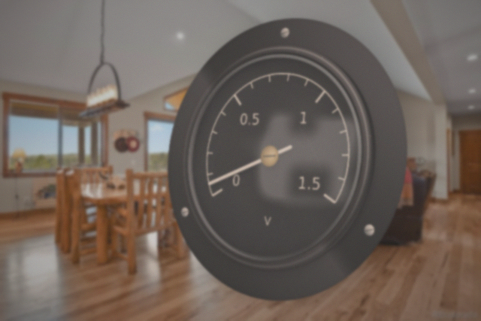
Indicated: 0.05; V
